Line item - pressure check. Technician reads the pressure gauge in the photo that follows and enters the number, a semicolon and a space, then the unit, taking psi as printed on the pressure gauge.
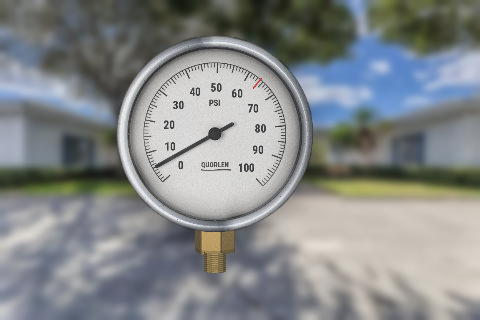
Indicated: 5; psi
